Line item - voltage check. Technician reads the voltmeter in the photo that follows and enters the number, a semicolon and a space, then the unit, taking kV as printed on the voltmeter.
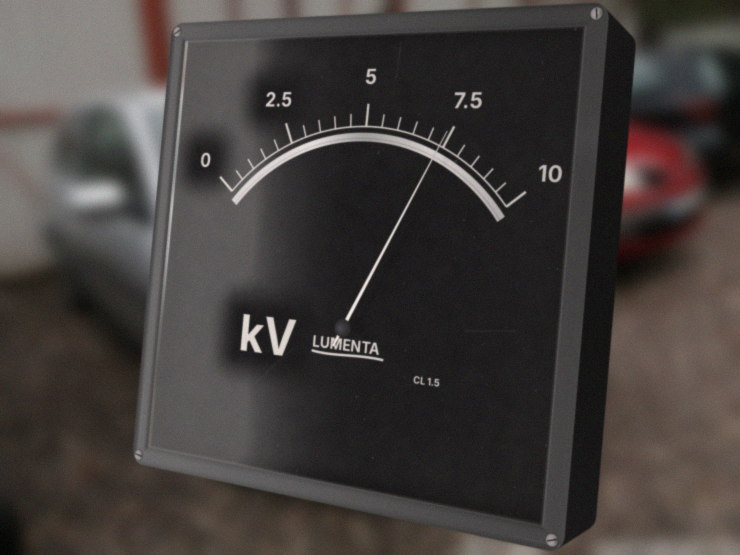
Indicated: 7.5; kV
